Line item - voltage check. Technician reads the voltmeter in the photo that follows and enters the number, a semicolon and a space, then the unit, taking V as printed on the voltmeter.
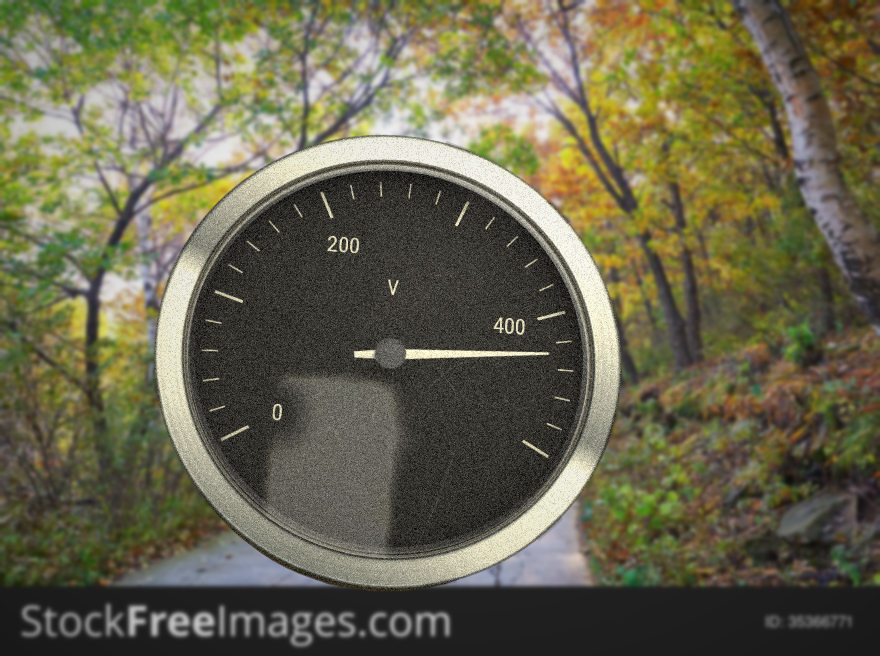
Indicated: 430; V
